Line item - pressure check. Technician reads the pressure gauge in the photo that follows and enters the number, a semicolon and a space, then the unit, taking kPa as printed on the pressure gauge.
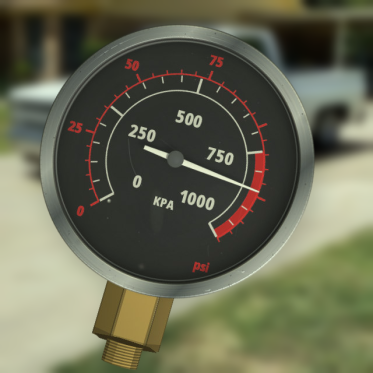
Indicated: 850; kPa
